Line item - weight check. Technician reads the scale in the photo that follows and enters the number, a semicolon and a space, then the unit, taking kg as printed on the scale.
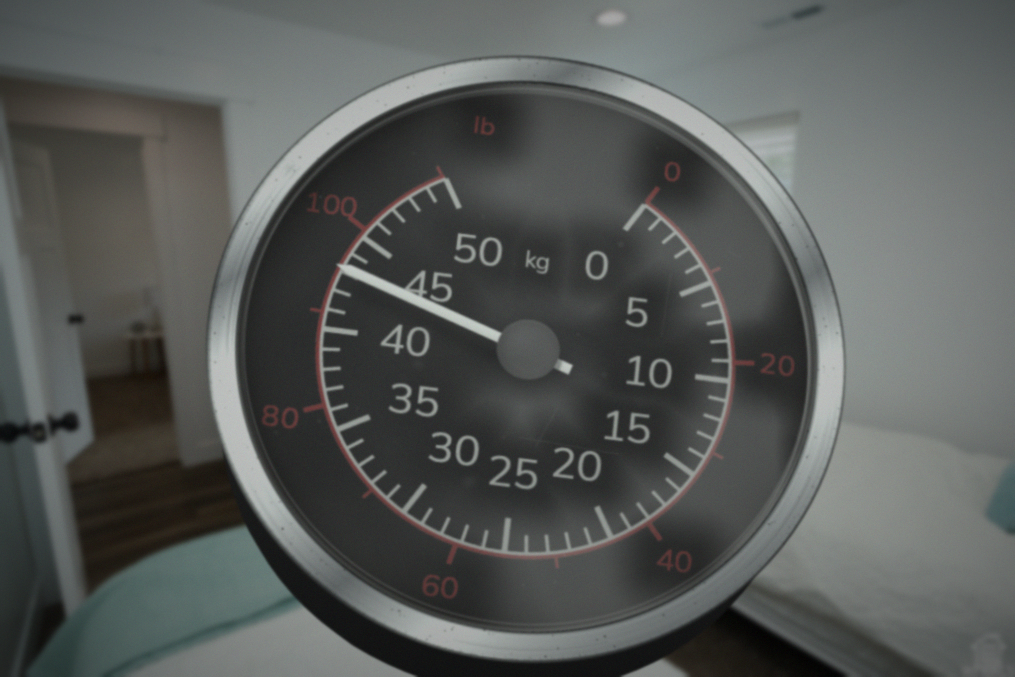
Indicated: 43; kg
